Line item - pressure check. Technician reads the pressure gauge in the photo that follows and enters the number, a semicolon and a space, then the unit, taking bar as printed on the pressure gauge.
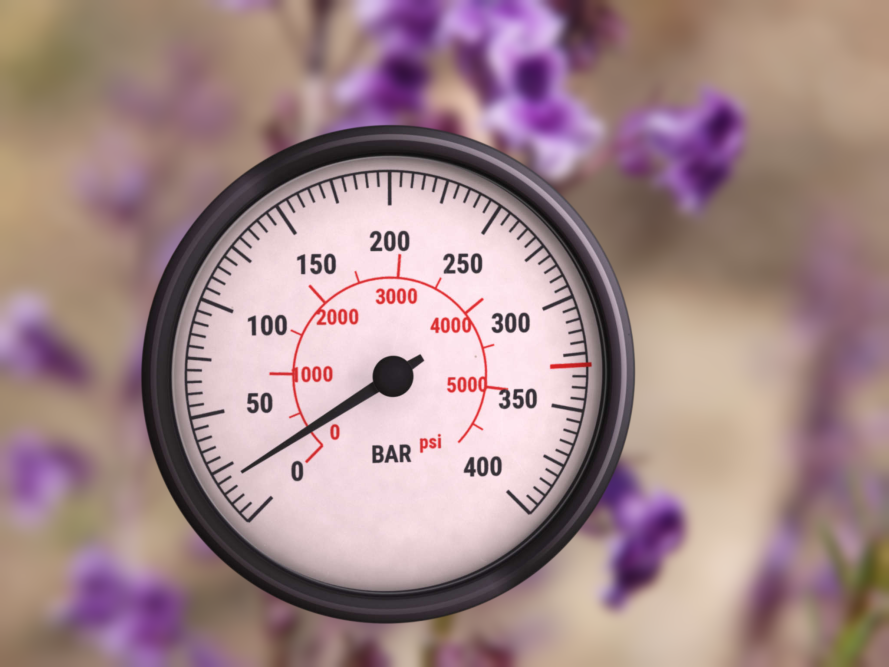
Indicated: 20; bar
